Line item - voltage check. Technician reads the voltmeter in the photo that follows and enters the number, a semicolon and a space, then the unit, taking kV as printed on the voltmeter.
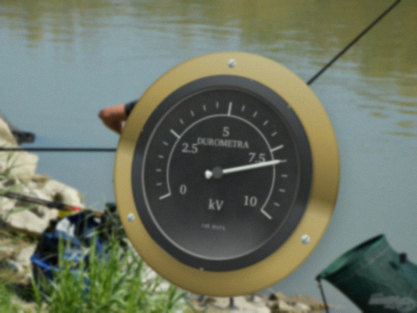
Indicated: 8; kV
